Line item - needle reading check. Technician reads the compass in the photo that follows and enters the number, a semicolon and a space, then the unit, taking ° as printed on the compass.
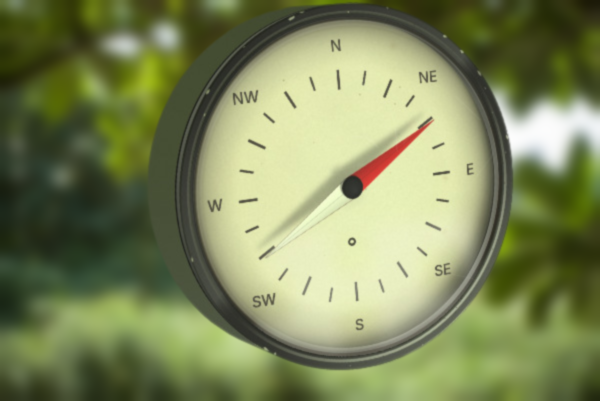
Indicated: 60; °
